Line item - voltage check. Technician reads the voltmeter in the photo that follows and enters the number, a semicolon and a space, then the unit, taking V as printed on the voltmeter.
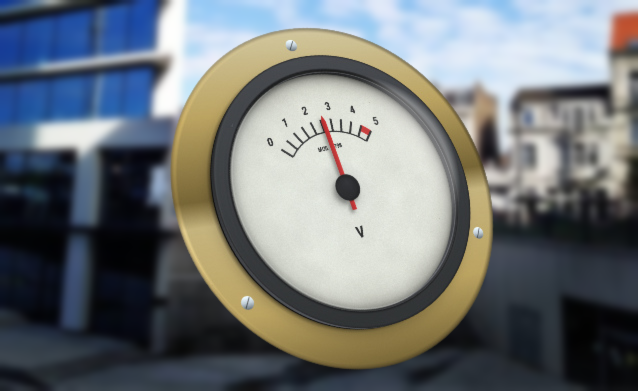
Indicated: 2.5; V
